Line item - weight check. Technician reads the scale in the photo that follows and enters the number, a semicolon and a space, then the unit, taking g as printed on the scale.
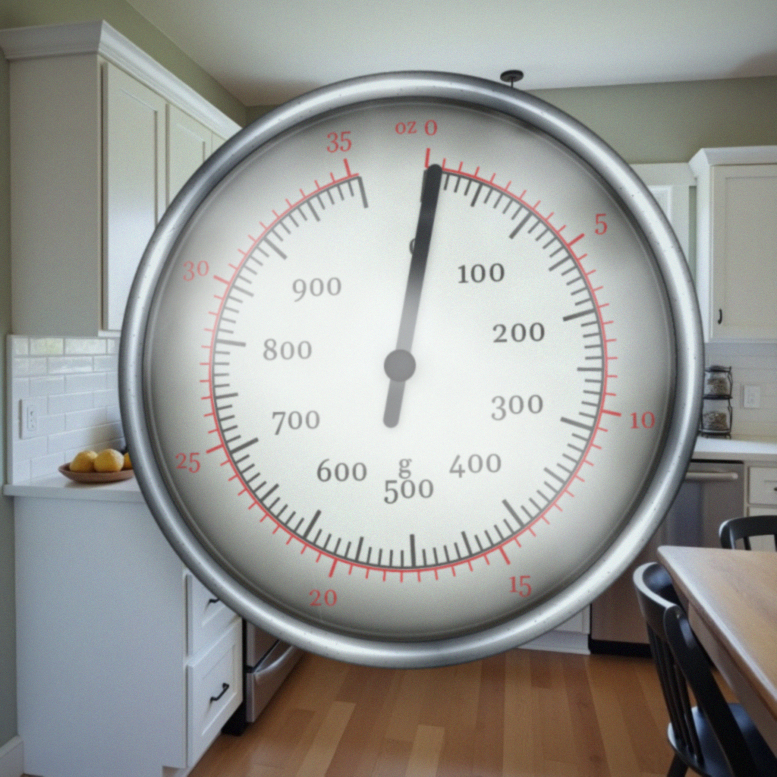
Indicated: 10; g
